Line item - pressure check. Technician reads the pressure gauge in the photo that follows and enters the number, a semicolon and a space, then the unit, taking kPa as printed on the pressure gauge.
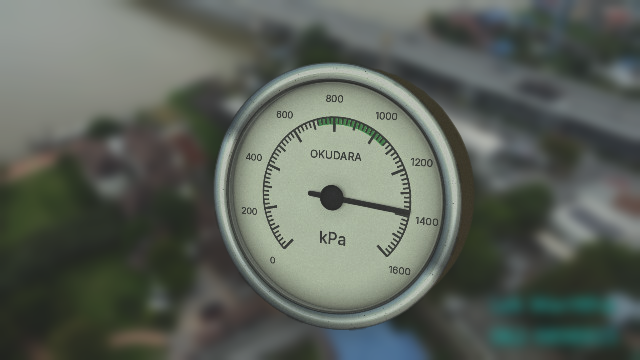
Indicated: 1380; kPa
